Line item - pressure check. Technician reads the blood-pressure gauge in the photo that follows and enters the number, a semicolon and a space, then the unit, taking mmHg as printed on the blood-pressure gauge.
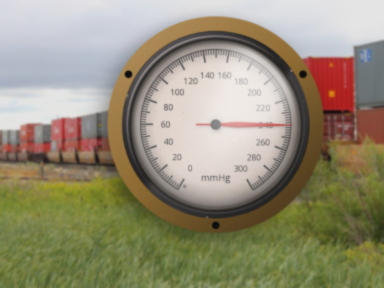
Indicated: 240; mmHg
